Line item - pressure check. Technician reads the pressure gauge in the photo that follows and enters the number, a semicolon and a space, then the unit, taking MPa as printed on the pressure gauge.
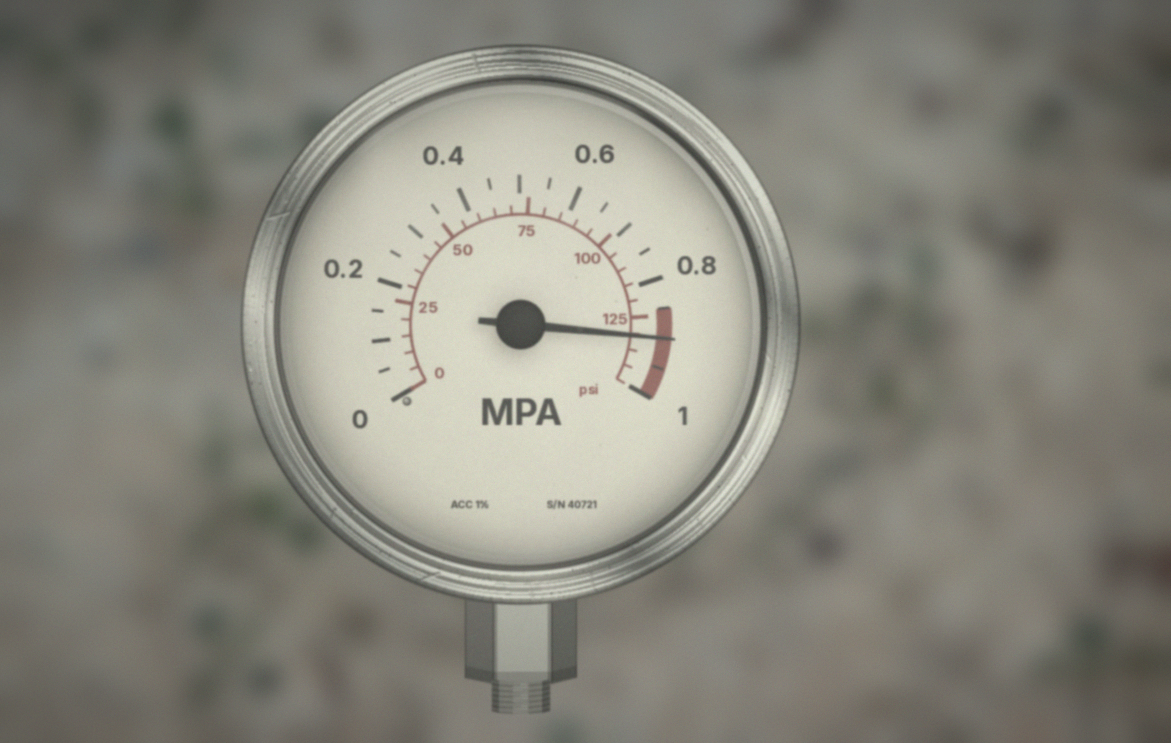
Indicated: 0.9; MPa
